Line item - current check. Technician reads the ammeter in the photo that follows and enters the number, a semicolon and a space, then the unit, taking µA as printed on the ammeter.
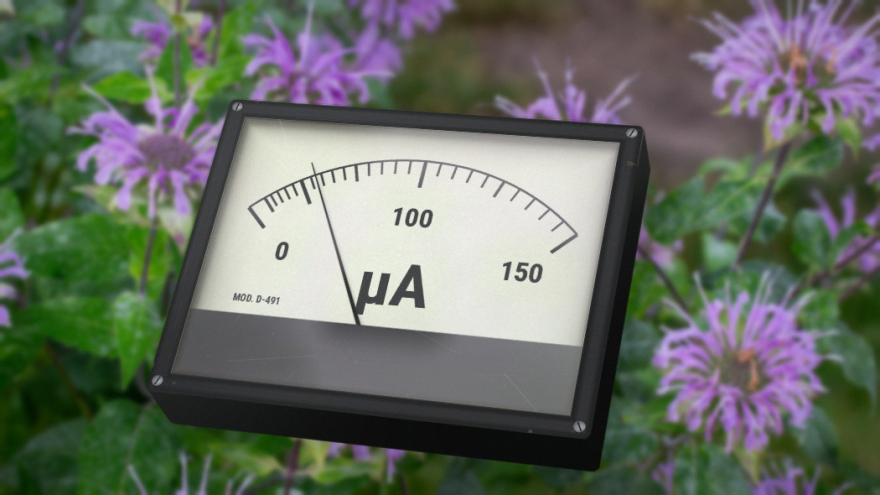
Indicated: 57.5; µA
